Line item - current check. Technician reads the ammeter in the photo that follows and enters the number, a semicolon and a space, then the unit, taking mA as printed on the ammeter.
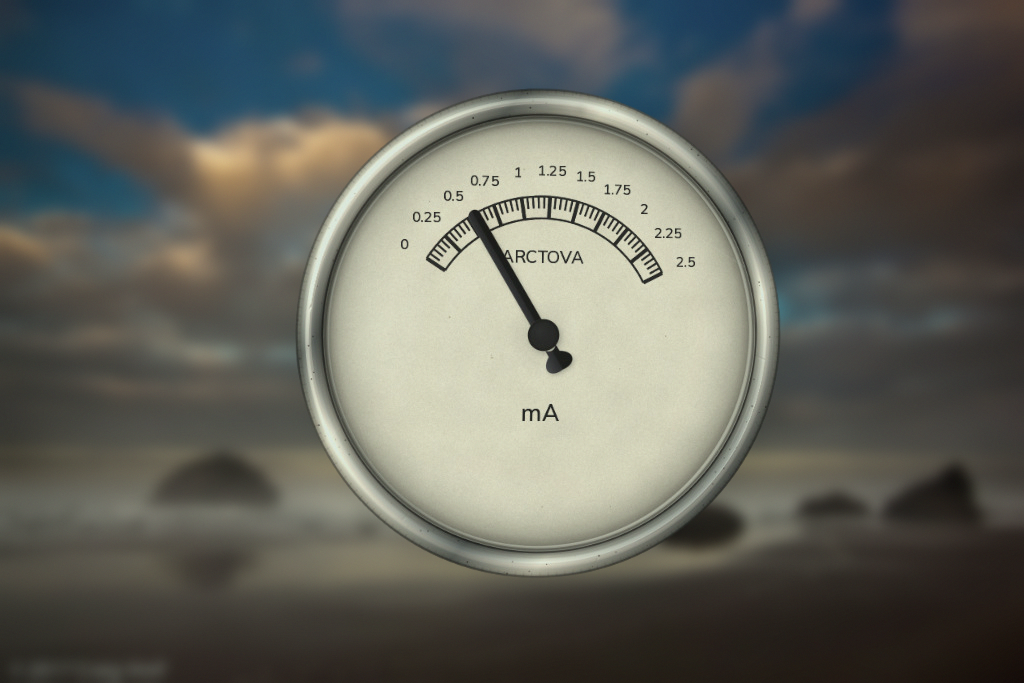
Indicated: 0.55; mA
